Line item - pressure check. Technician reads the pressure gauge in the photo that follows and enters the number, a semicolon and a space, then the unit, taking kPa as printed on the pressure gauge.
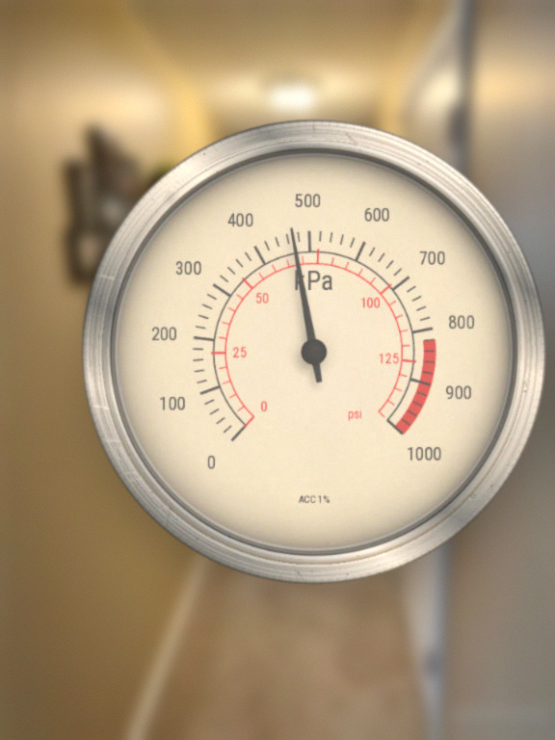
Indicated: 470; kPa
